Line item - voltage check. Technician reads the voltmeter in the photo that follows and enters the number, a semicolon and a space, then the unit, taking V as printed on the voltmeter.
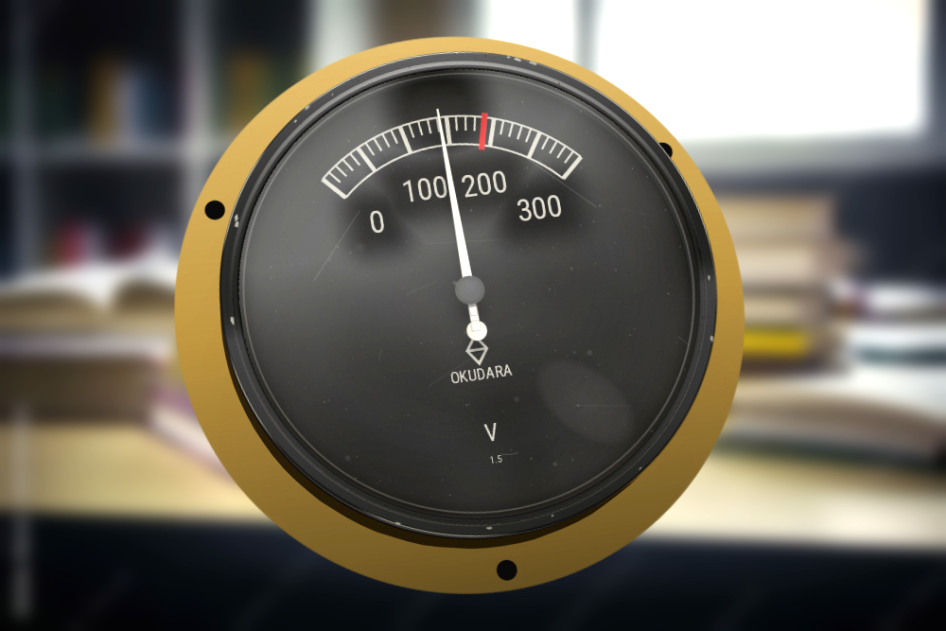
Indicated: 140; V
